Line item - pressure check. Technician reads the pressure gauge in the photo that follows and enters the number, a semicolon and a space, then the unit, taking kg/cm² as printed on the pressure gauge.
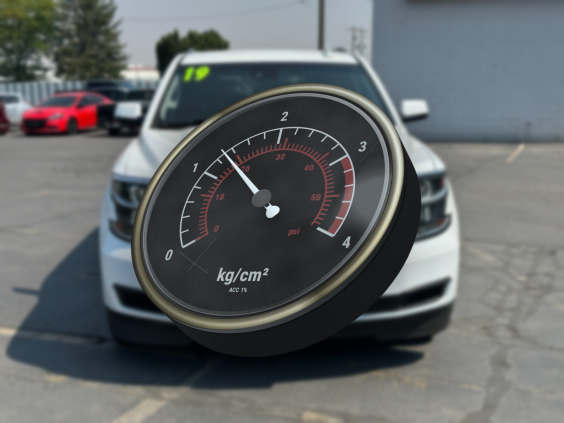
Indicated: 1.3; kg/cm²
